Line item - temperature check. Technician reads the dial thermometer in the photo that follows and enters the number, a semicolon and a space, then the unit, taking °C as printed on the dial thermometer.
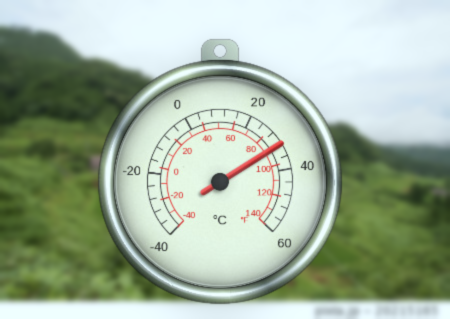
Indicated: 32; °C
